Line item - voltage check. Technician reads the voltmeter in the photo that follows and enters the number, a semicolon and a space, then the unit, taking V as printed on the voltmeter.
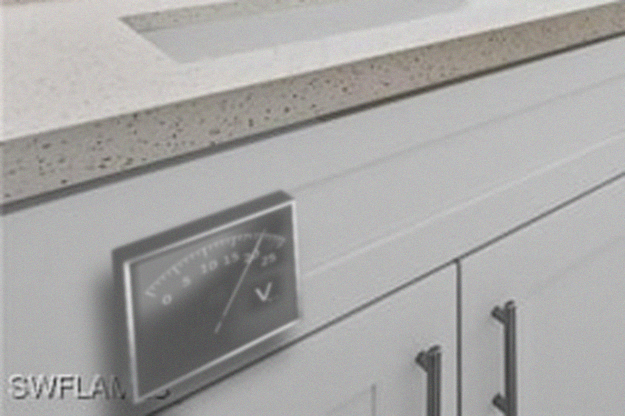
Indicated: 20; V
